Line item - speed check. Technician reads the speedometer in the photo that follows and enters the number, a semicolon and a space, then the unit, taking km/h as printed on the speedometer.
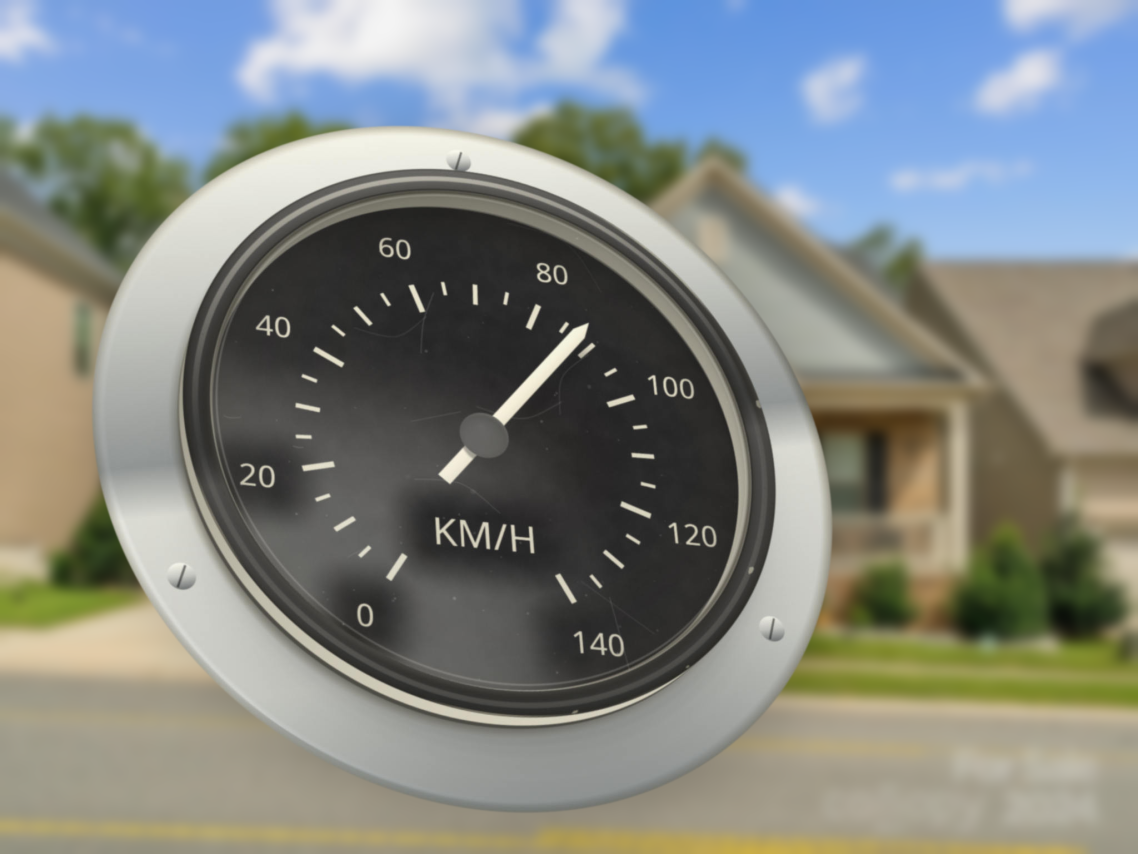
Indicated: 87.5; km/h
